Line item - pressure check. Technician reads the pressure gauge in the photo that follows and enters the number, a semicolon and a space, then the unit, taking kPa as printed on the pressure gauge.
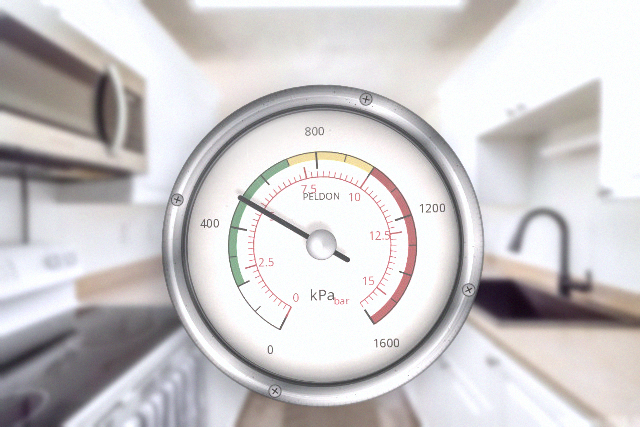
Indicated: 500; kPa
